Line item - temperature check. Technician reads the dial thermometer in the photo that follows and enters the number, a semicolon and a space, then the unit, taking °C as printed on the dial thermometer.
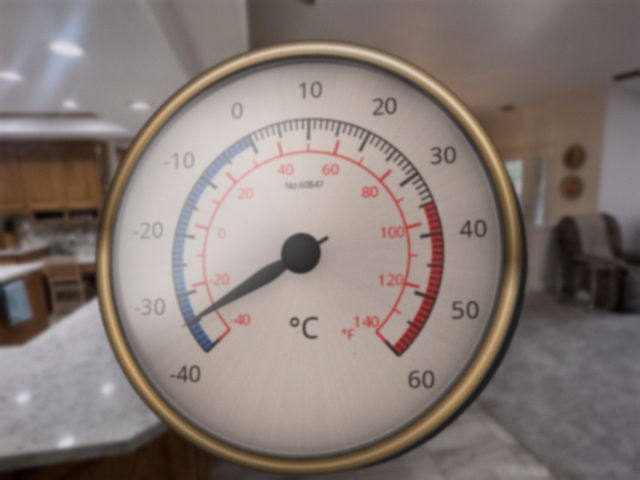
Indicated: -35; °C
